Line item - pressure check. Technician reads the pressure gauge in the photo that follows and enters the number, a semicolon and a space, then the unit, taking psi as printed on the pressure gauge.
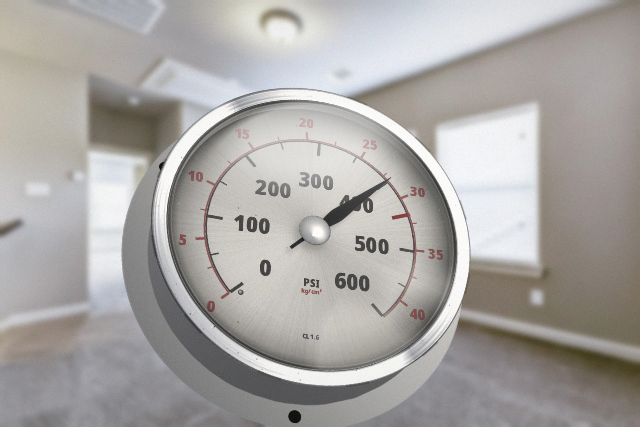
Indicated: 400; psi
